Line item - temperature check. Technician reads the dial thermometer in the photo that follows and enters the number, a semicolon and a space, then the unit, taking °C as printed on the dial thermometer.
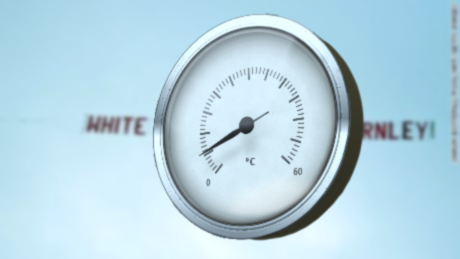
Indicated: 5; °C
